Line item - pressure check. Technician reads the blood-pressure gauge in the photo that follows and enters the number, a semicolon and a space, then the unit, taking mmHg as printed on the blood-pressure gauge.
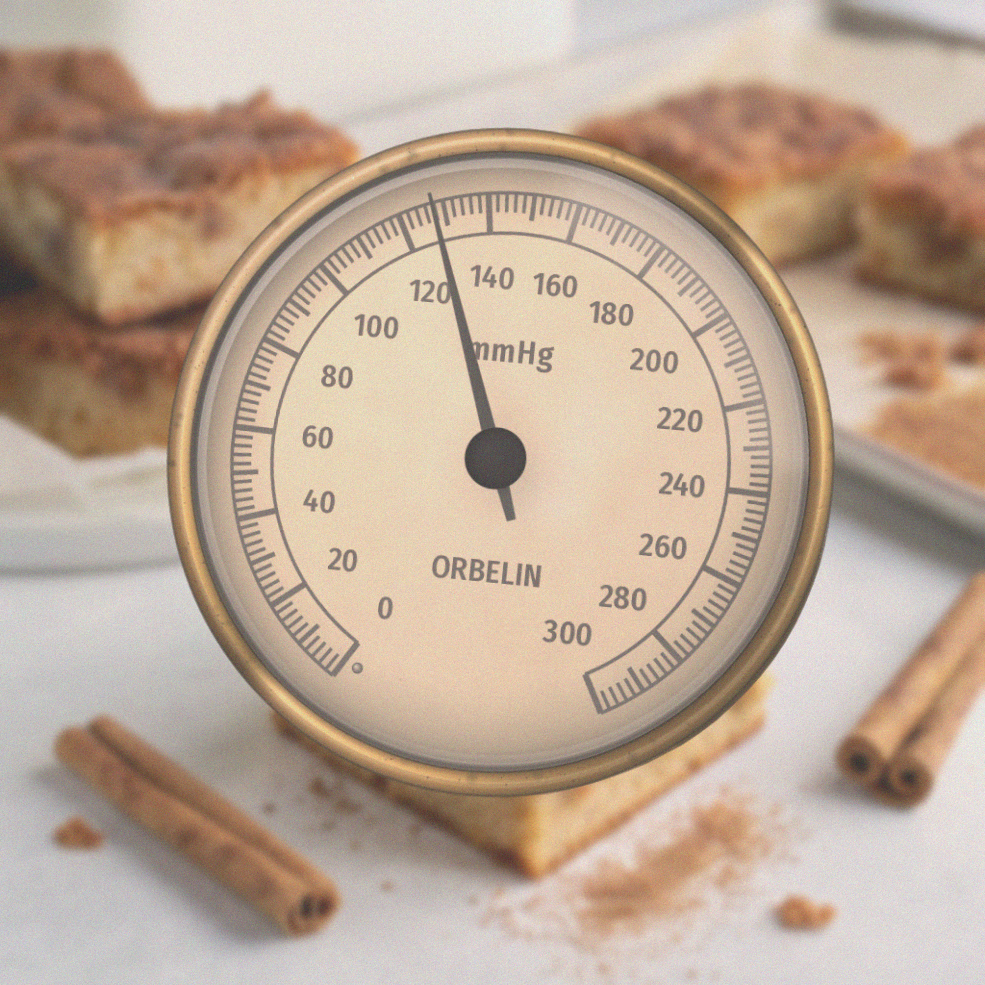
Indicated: 128; mmHg
